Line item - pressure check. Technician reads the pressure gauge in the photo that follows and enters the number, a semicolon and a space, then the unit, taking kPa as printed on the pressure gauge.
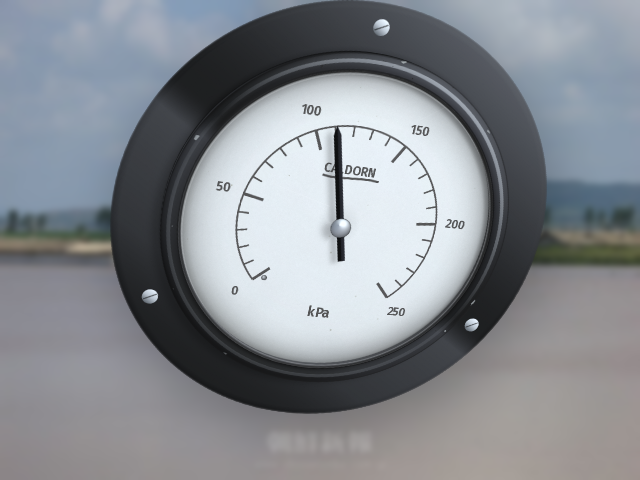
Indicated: 110; kPa
